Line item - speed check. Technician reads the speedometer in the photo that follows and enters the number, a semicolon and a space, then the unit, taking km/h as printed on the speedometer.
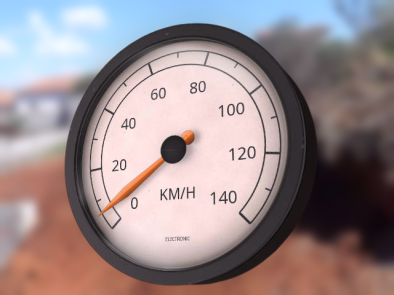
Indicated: 5; km/h
